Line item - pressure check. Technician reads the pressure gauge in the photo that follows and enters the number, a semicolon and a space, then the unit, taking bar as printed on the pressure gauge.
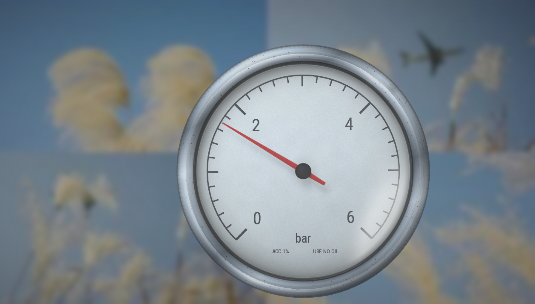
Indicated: 1.7; bar
